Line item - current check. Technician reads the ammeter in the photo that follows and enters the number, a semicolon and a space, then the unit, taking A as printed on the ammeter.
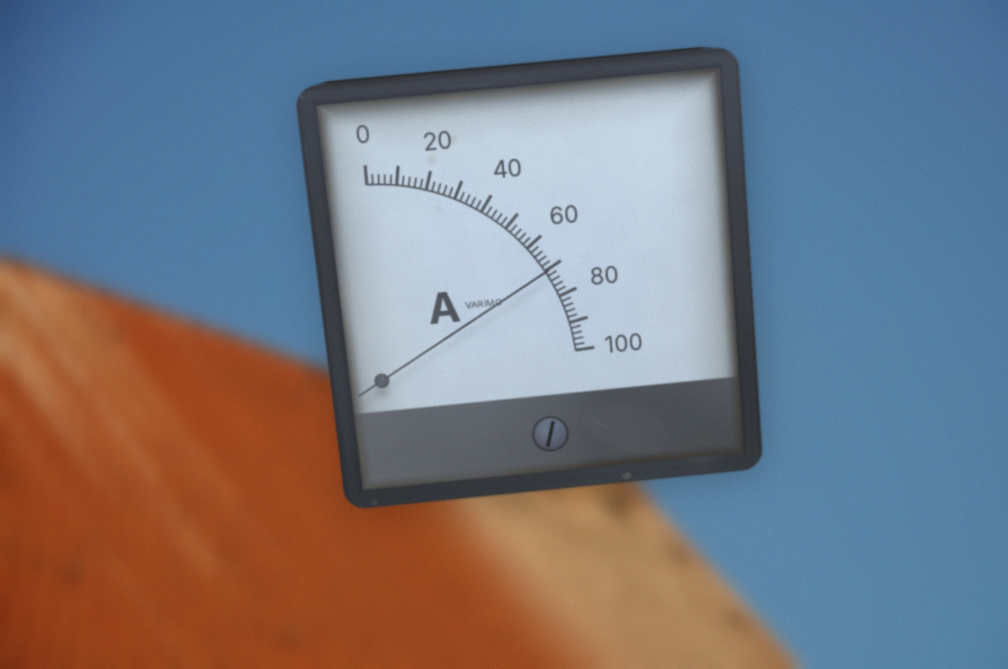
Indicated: 70; A
